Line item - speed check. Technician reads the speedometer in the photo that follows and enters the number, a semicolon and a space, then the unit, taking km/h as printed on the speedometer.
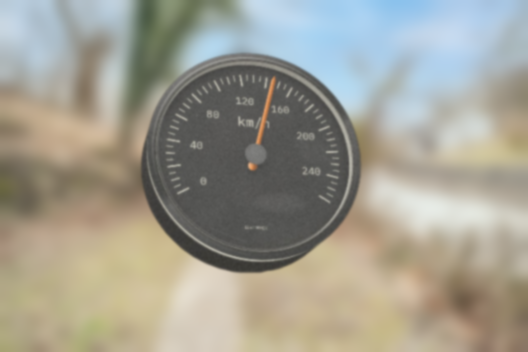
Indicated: 145; km/h
